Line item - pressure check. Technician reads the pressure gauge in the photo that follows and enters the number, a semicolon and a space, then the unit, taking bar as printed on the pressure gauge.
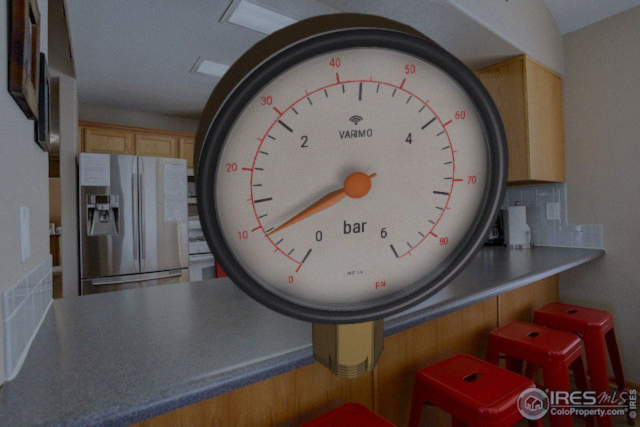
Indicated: 0.6; bar
